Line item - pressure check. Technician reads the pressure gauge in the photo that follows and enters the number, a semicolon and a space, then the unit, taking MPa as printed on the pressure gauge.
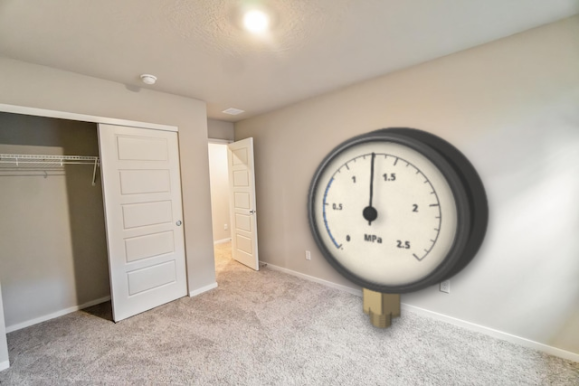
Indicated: 1.3; MPa
